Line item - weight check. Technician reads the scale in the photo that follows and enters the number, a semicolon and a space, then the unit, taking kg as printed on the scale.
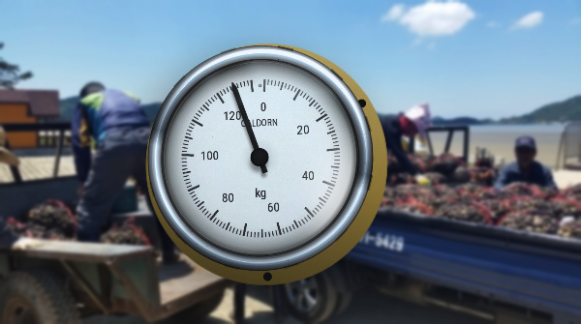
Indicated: 125; kg
